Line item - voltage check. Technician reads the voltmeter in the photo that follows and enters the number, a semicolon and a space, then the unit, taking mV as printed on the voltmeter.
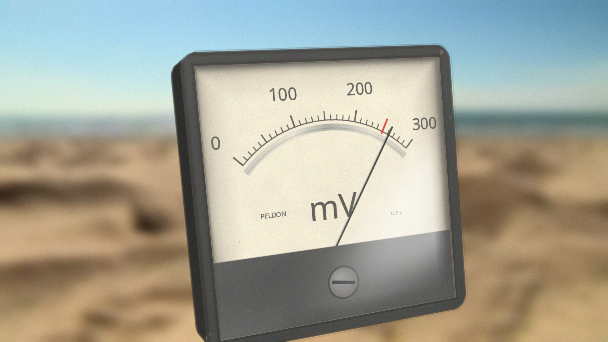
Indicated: 260; mV
